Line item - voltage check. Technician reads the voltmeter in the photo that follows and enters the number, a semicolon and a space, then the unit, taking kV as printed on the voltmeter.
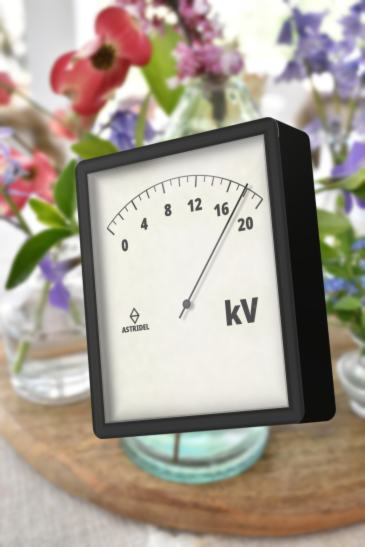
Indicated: 18; kV
